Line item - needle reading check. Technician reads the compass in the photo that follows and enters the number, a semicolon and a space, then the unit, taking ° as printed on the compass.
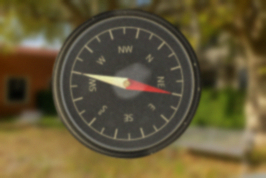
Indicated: 60; °
